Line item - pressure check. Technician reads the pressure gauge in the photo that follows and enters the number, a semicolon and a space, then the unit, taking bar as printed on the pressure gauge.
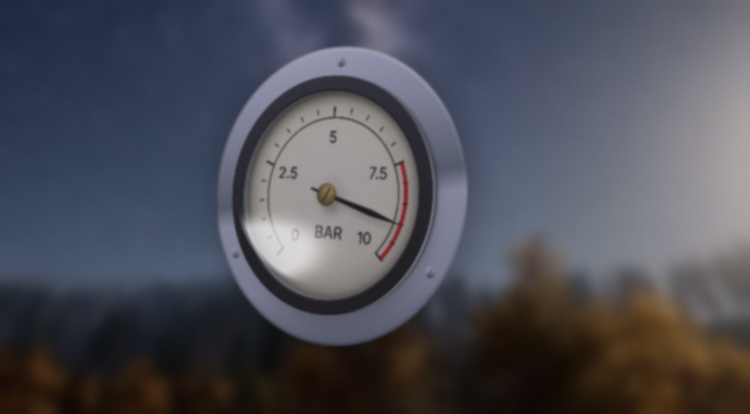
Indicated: 9; bar
